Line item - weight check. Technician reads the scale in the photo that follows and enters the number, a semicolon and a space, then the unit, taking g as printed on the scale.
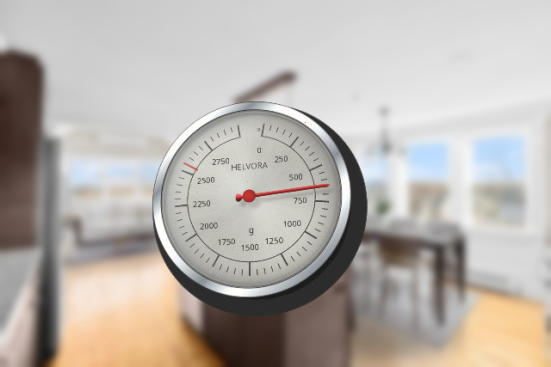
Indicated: 650; g
